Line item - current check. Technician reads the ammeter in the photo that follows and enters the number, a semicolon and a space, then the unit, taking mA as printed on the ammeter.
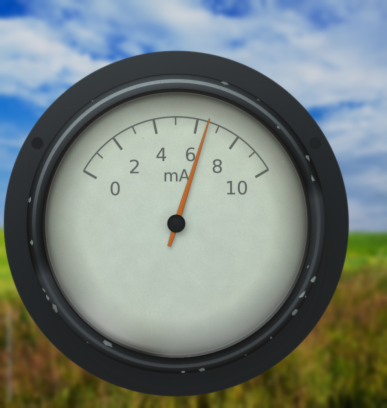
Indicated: 6.5; mA
